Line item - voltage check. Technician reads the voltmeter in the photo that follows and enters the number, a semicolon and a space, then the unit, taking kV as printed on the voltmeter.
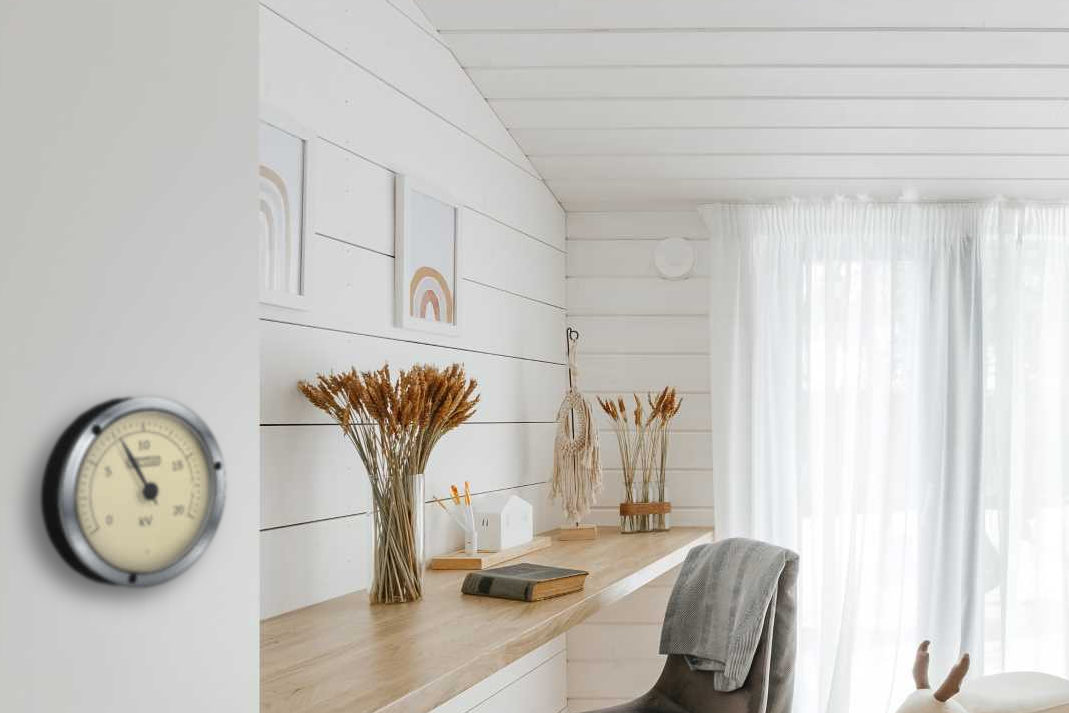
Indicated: 7.5; kV
